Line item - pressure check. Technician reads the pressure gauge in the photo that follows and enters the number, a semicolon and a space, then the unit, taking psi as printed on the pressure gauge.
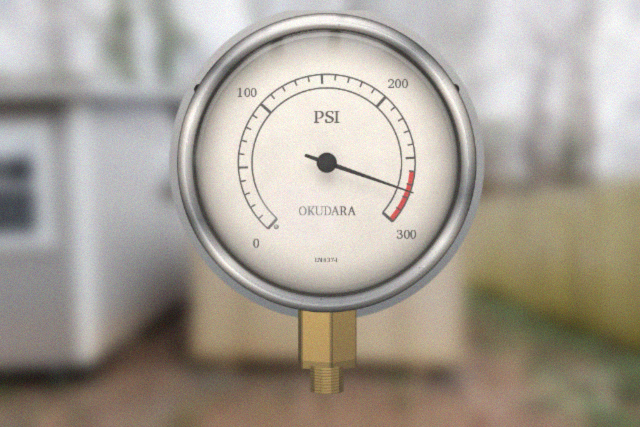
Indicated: 275; psi
